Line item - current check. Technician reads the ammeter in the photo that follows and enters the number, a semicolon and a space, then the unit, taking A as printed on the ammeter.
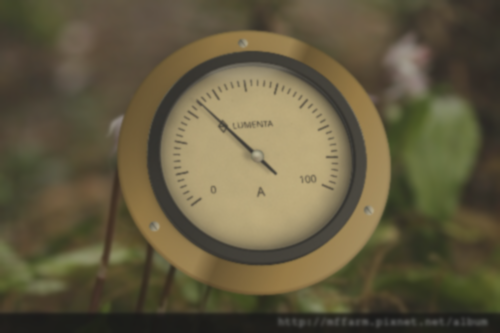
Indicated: 34; A
